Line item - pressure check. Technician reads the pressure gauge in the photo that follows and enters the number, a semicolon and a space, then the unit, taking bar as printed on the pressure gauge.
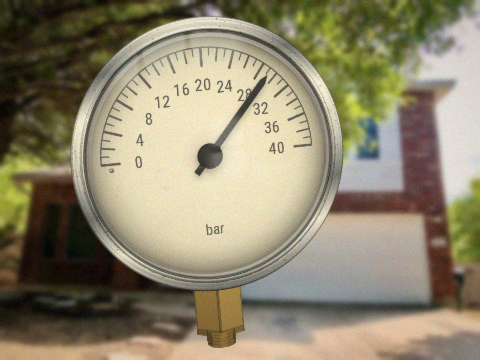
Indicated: 29; bar
